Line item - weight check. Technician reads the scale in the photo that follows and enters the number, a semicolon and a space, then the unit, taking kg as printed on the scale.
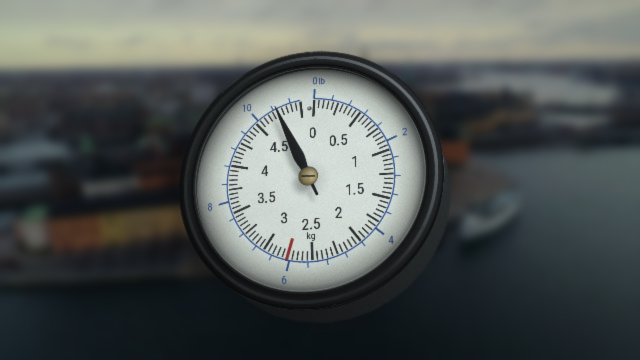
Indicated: 4.75; kg
